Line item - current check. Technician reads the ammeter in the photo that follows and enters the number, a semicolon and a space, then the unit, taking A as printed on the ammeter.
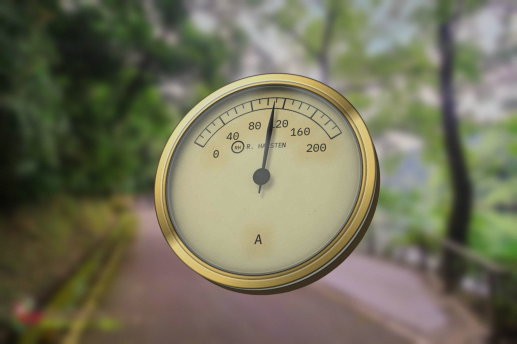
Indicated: 110; A
